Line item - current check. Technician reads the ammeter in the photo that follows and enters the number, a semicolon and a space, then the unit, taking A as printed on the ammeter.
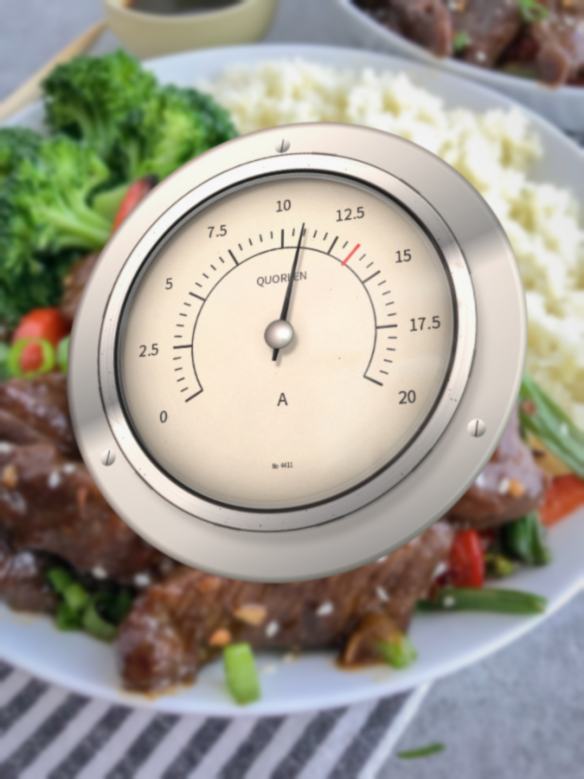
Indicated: 11; A
